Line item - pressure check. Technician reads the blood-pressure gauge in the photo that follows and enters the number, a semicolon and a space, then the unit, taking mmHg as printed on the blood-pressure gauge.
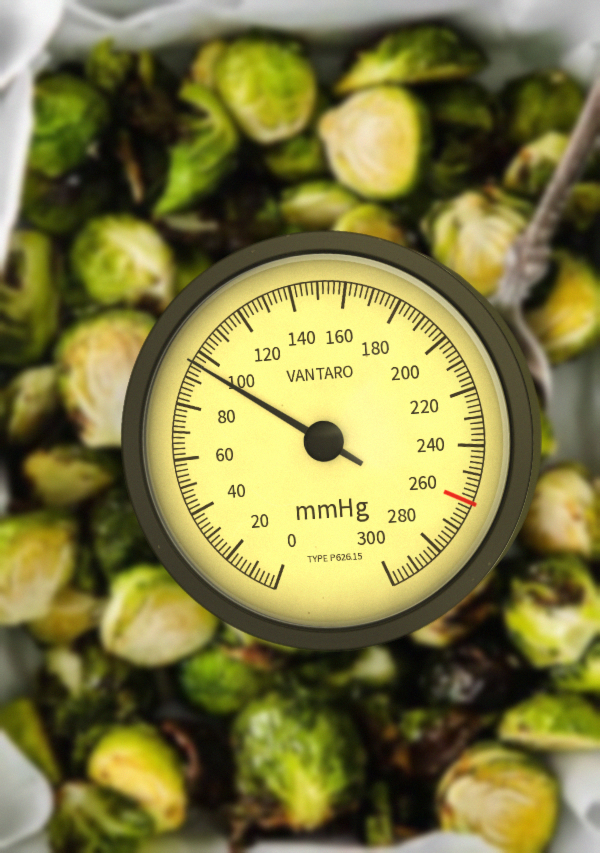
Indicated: 96; mmHg
